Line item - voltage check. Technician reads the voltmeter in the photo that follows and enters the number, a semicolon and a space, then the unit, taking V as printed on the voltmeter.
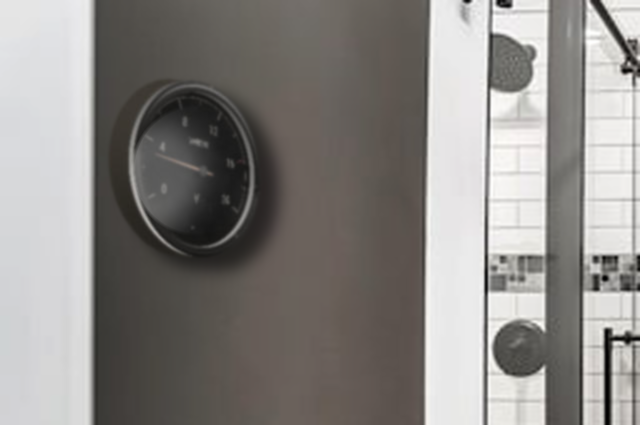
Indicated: 3; V
